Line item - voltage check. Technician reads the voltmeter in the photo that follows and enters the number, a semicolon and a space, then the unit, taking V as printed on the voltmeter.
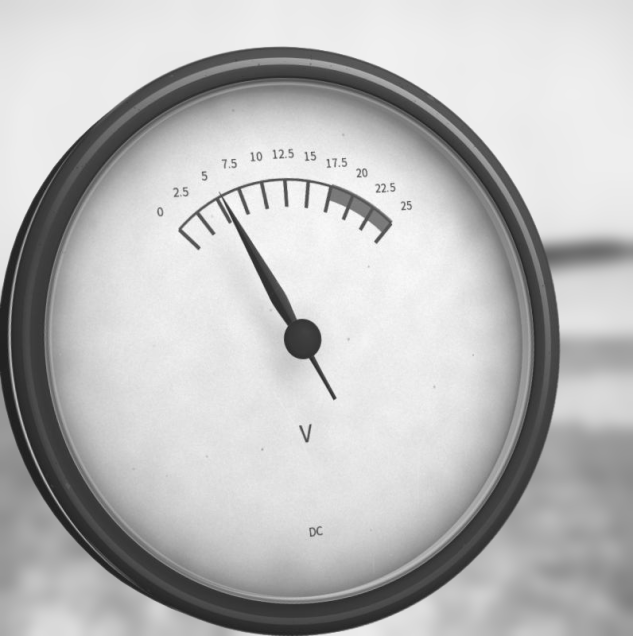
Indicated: 5; V
